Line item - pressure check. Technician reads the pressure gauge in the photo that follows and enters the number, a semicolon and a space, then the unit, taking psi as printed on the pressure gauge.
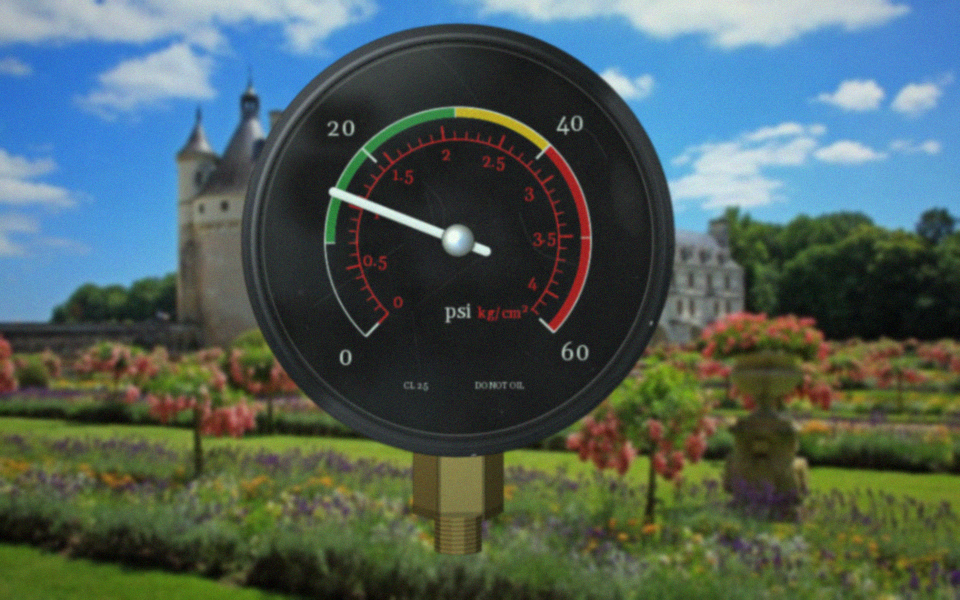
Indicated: 15; psi
